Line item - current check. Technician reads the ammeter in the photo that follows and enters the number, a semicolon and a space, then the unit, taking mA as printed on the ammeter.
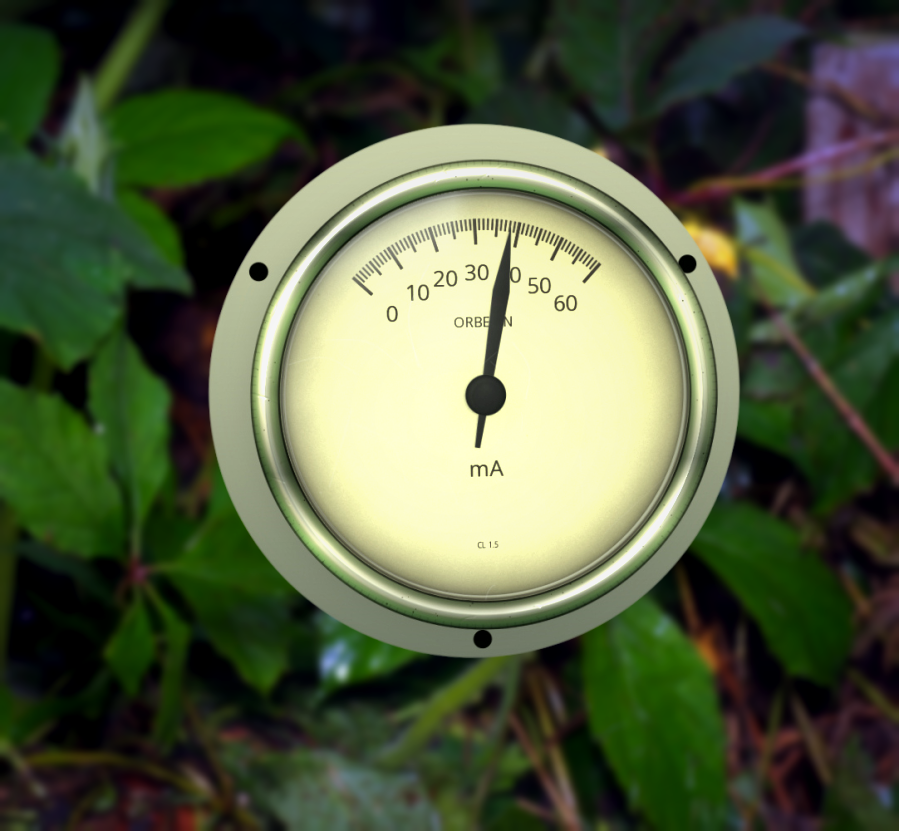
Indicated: 38; mA
